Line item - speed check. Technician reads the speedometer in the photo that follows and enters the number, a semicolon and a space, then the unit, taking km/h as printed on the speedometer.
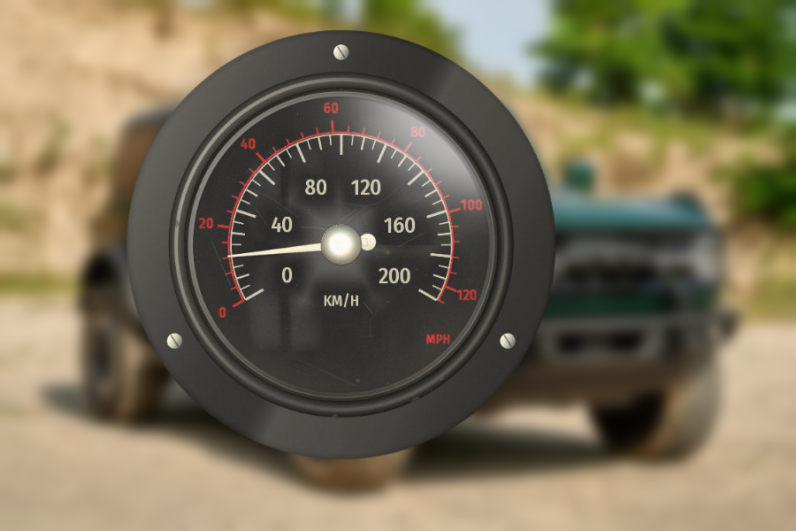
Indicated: 20; km/h
